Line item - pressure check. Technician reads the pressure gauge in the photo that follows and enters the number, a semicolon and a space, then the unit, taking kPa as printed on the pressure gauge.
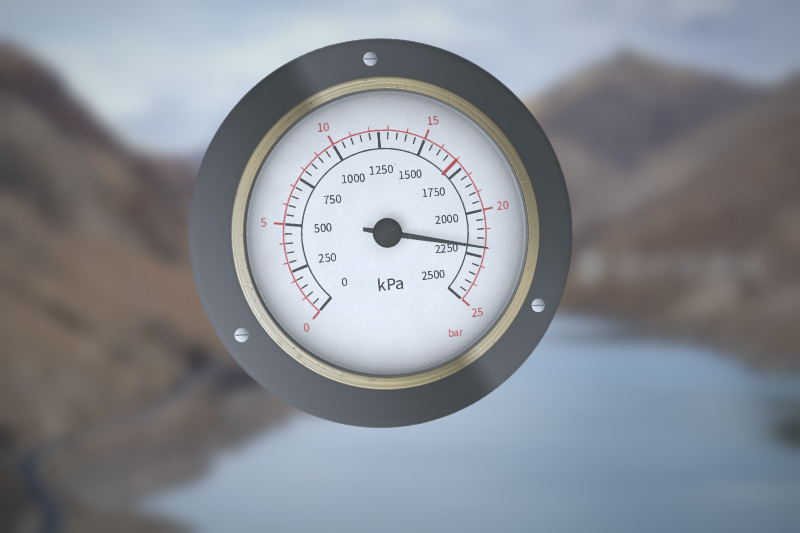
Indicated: 2200; kPa
